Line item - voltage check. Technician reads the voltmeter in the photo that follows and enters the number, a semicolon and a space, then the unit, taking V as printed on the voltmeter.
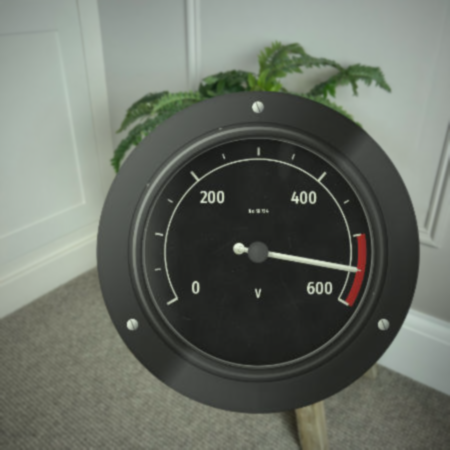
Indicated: 550; V
